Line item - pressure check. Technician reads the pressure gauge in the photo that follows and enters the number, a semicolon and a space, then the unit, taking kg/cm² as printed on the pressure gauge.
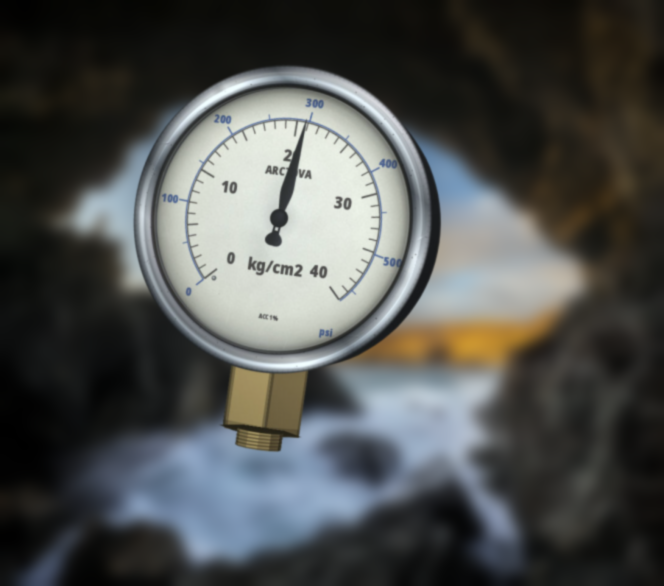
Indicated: 21; kg/cm²
